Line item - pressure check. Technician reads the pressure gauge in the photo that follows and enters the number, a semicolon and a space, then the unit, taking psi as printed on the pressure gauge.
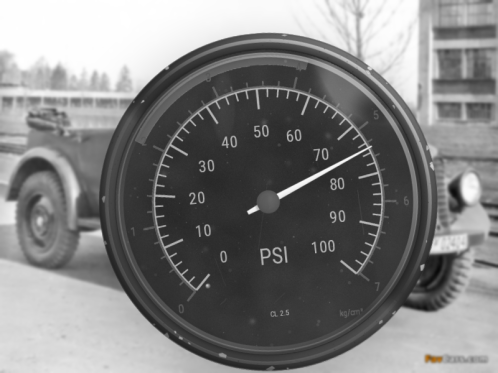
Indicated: 75; psi
